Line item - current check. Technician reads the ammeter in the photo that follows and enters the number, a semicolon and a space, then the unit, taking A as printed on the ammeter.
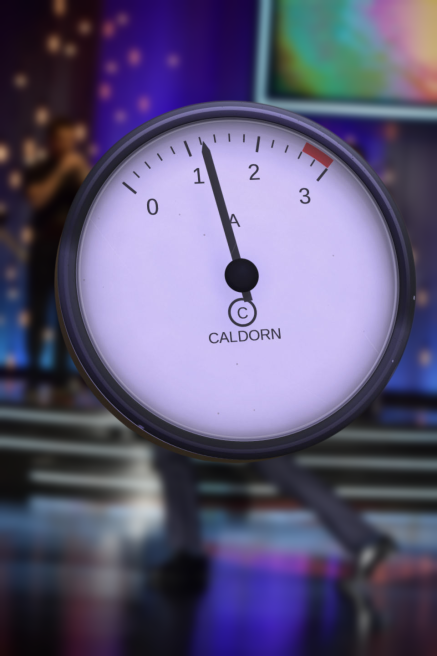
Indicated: 1.2; A
